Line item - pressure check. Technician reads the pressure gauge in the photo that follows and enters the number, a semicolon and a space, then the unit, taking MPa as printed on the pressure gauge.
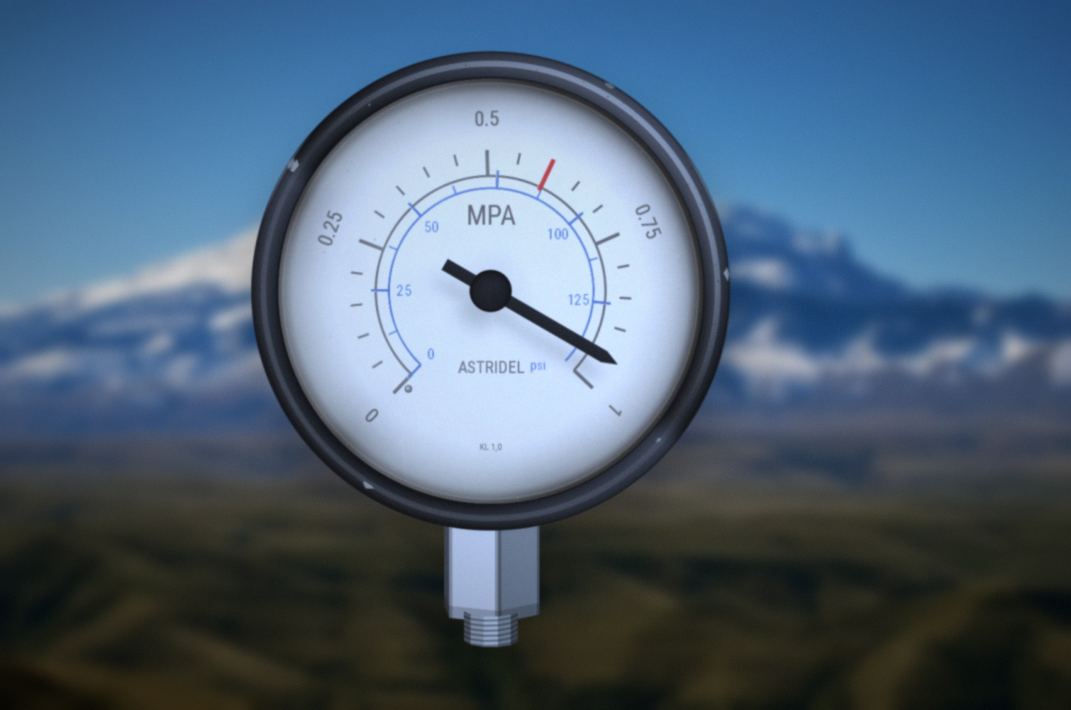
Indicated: 0.95; MPa
